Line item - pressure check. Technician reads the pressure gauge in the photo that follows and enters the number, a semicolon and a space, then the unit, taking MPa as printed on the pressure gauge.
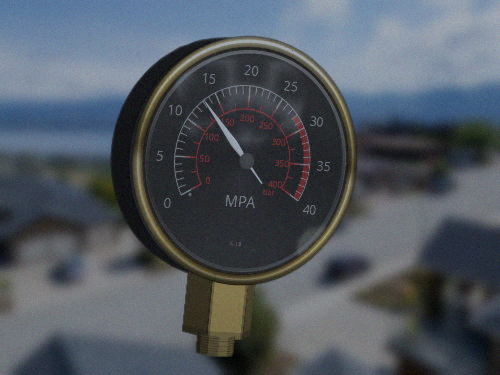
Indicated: 13; MPa
